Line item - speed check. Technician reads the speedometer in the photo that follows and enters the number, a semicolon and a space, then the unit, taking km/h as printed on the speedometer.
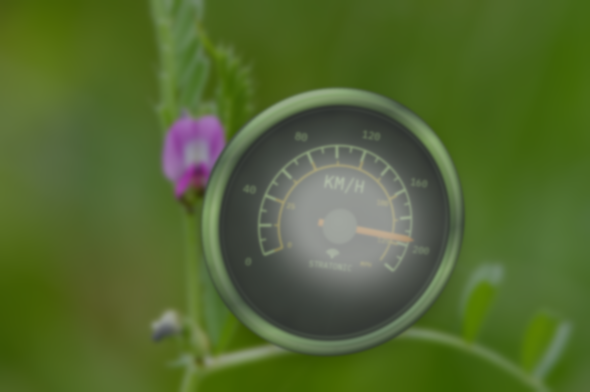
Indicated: 195; km/h
